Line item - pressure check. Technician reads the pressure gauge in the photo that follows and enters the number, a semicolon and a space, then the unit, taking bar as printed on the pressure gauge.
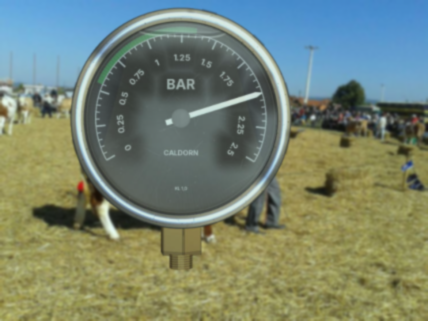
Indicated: 2; bar
